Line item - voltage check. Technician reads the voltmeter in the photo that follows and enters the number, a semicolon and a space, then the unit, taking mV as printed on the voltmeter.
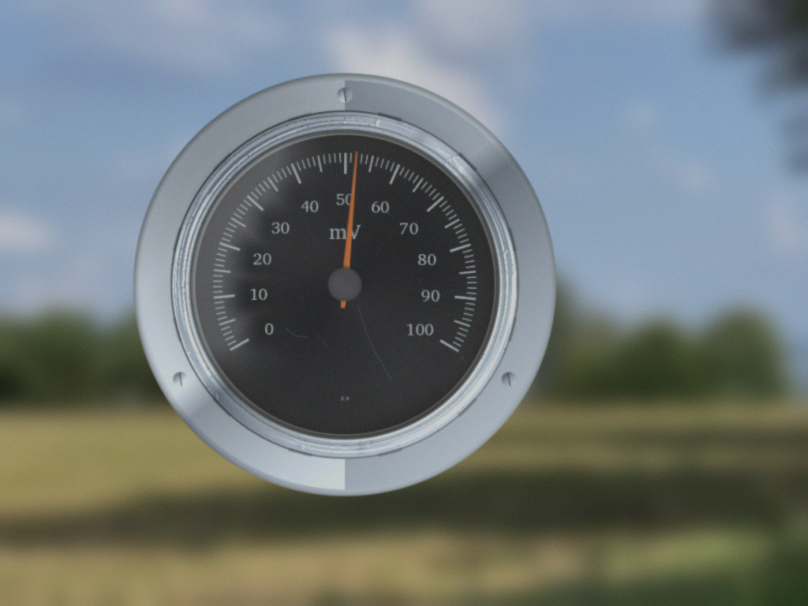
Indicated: 52; mV
